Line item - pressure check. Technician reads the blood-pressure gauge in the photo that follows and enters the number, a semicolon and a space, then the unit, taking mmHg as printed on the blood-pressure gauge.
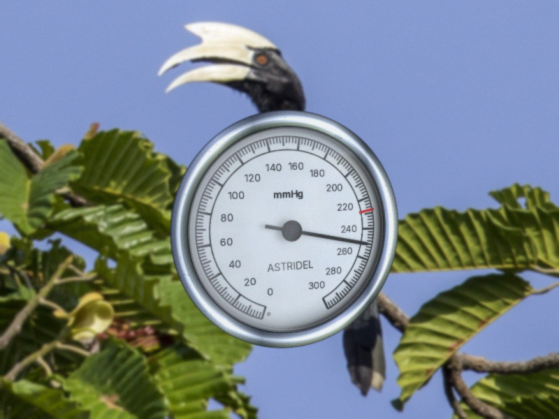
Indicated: 250; mmHg
